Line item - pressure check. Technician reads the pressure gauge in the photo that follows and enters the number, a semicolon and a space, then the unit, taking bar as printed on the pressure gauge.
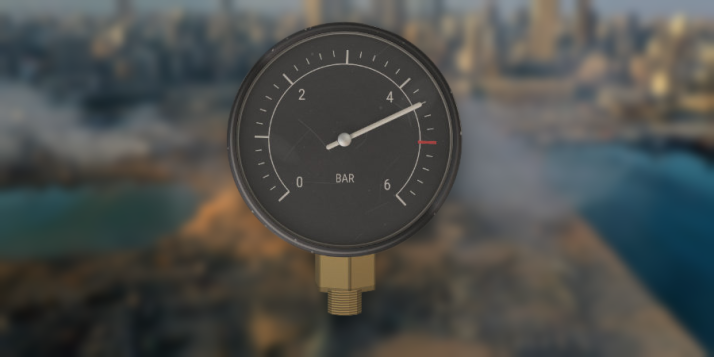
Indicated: 4.4; bar
